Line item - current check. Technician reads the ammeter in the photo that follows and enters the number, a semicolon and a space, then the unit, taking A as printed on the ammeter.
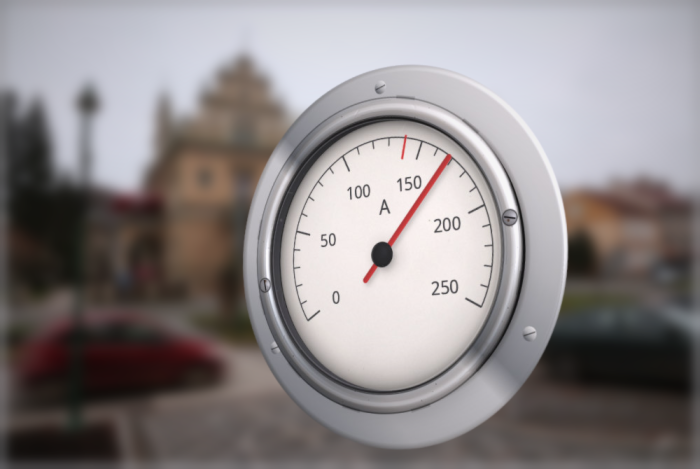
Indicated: 170; A
